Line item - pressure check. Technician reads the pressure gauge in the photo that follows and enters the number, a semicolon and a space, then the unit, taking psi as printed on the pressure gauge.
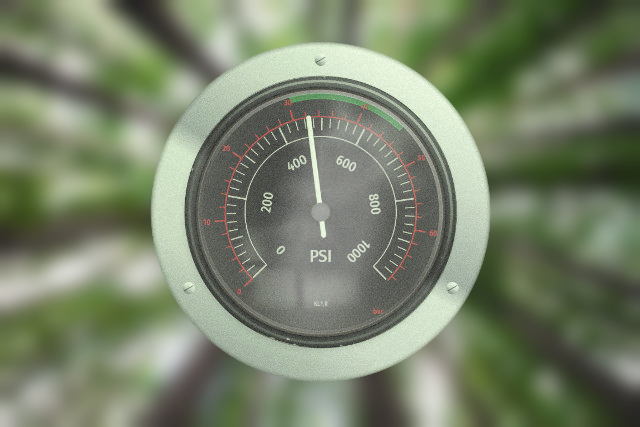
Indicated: 470; psi
